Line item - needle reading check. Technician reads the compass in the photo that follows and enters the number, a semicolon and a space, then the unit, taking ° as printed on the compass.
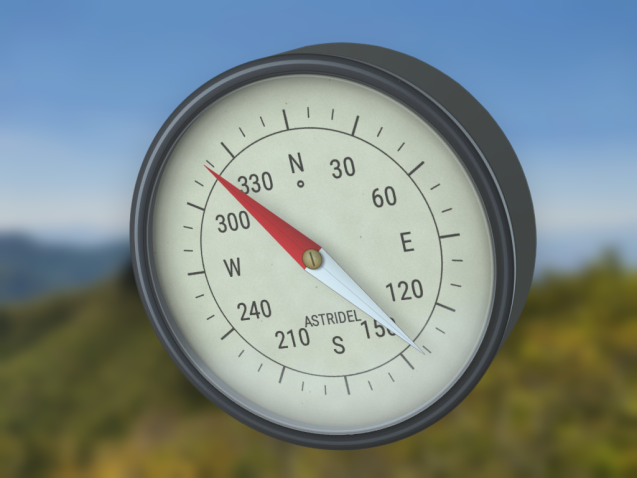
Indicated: 320; °
